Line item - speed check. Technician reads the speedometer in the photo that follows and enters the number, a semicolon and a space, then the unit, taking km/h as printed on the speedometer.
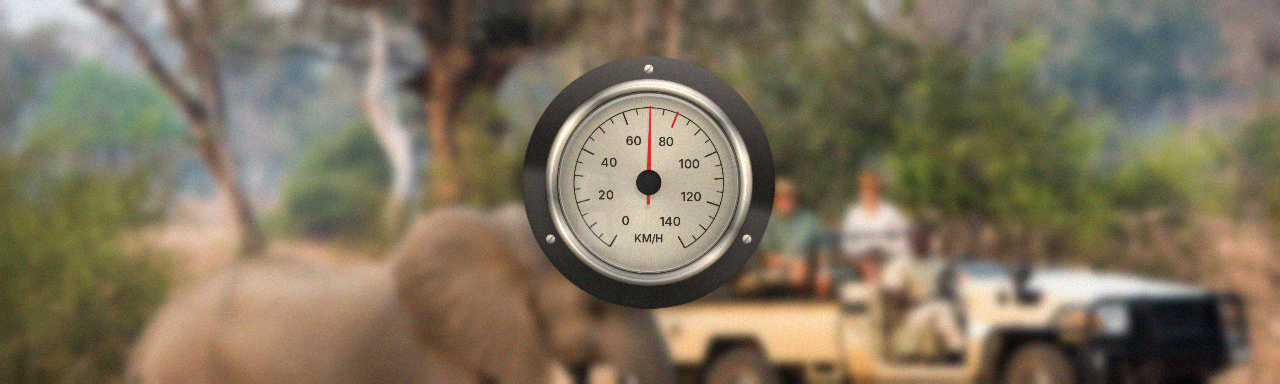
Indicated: 70; km/h
